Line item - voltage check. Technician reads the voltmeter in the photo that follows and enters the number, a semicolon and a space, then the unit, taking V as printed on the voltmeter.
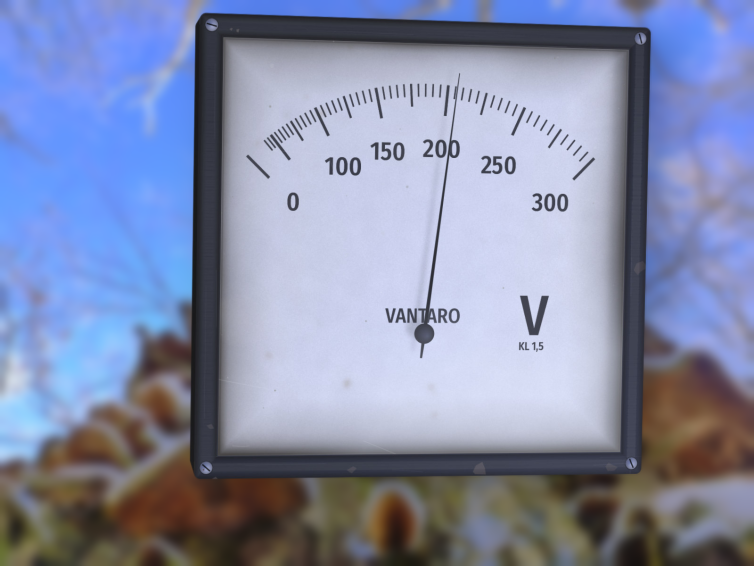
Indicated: 205; V
